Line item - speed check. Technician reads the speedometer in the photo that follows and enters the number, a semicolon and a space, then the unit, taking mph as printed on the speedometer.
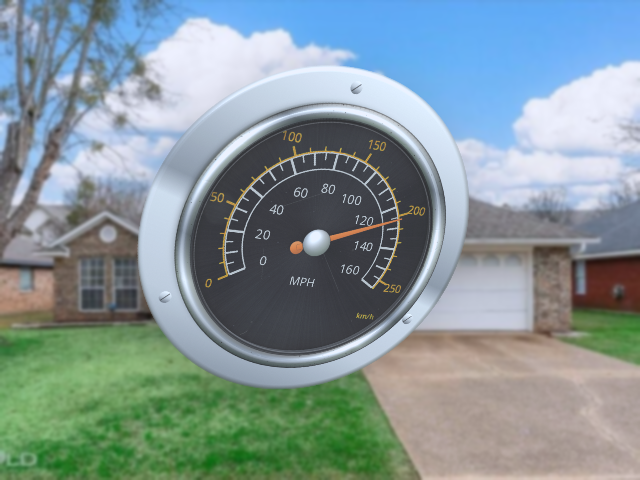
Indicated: 125; mph
